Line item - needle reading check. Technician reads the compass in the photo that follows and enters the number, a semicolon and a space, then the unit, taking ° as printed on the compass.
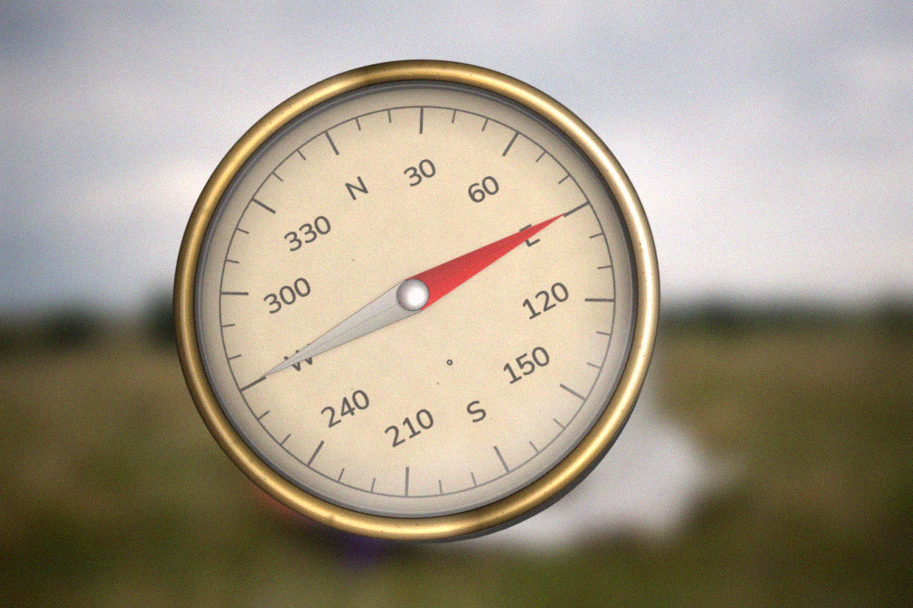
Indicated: 90; °
